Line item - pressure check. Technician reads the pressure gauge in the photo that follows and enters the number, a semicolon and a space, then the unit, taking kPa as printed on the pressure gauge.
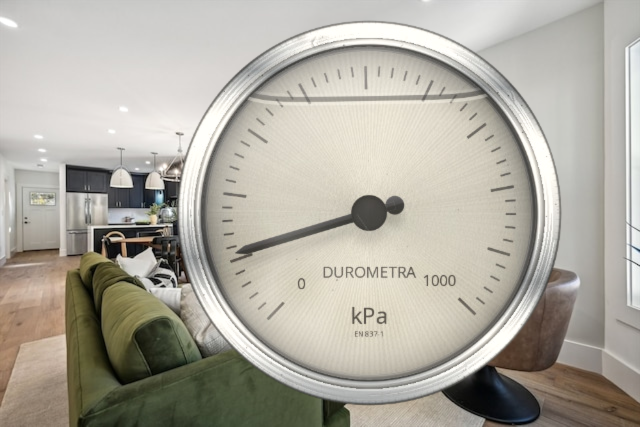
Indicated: 110; kPa
